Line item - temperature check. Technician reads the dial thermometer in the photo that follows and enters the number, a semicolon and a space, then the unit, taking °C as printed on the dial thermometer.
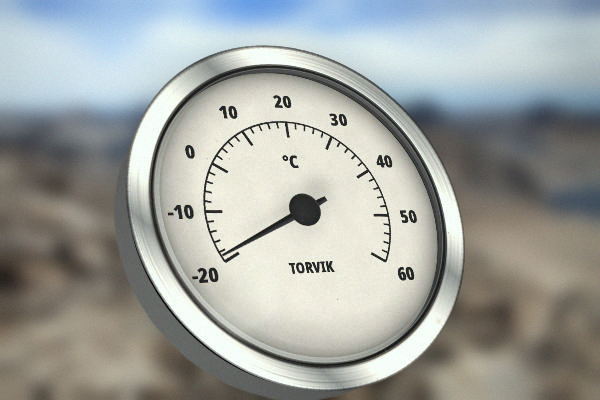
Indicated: -19; °C
